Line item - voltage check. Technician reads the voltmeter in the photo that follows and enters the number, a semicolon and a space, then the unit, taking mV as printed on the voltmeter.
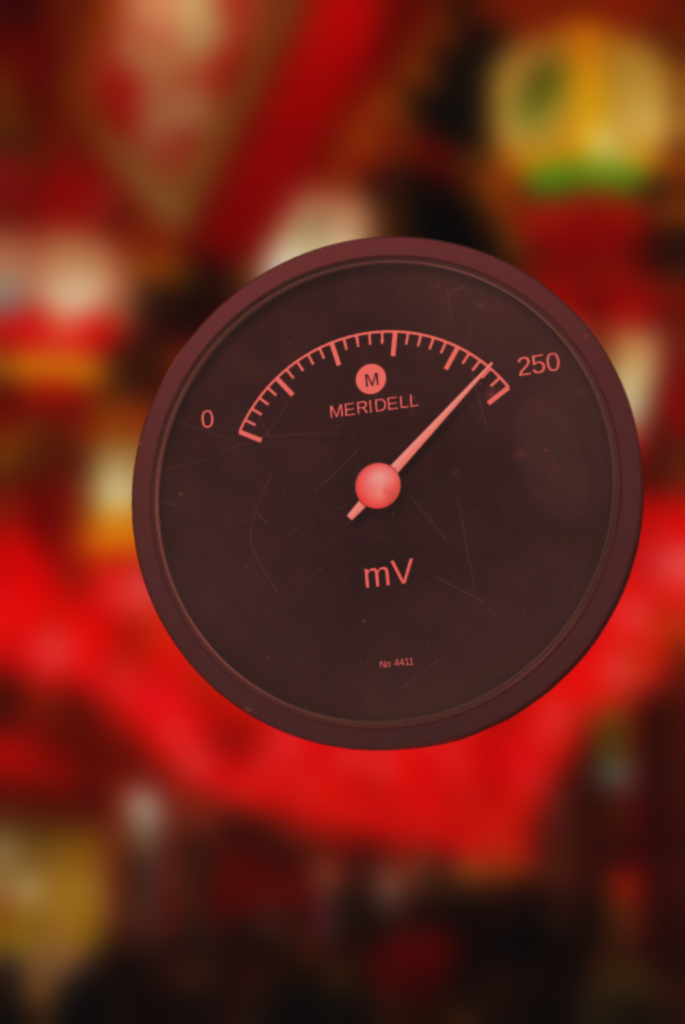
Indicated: 230; mV
